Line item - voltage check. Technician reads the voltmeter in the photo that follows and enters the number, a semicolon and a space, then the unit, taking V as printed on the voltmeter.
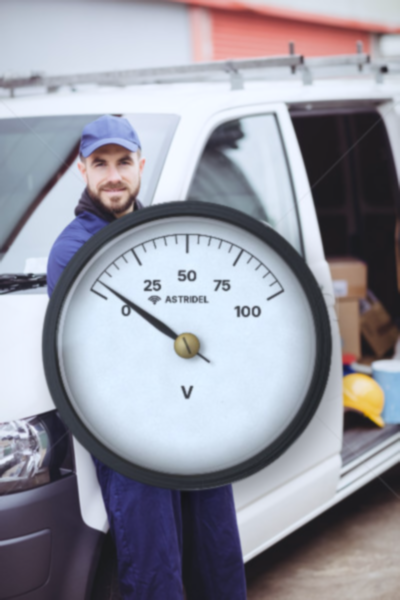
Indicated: 5; V
